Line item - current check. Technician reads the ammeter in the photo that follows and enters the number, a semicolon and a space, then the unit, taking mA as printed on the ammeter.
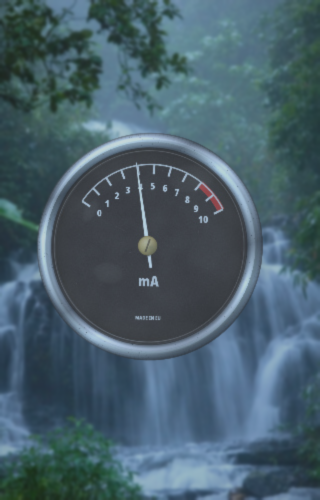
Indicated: 4; mA
